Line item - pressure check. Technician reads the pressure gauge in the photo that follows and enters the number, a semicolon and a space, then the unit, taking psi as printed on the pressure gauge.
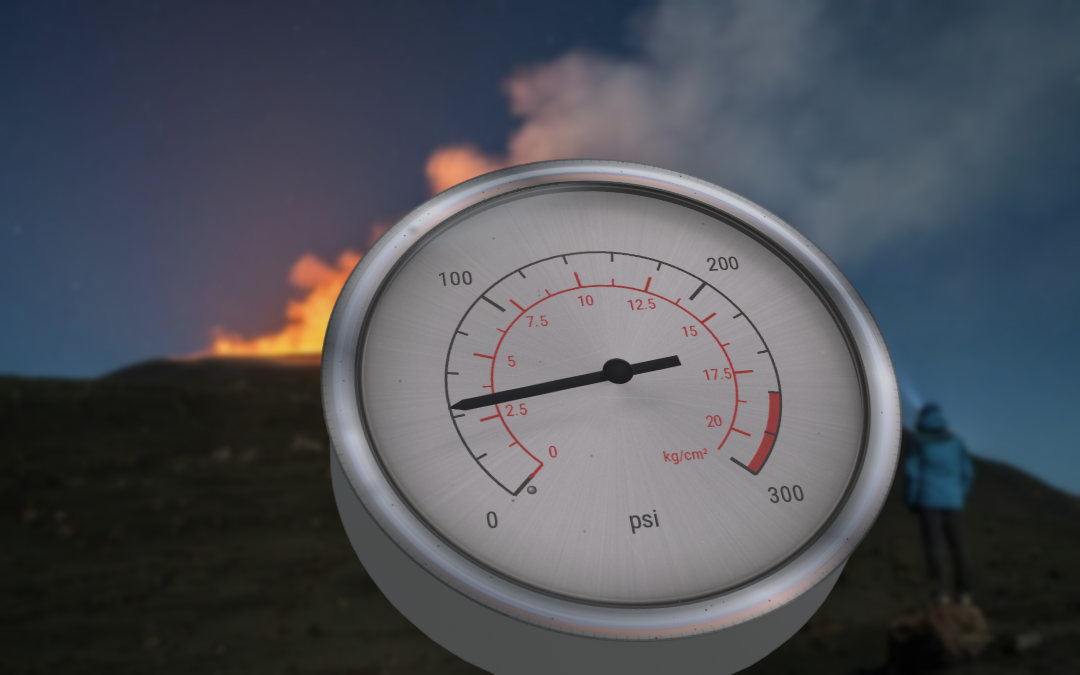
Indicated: 40; psi
